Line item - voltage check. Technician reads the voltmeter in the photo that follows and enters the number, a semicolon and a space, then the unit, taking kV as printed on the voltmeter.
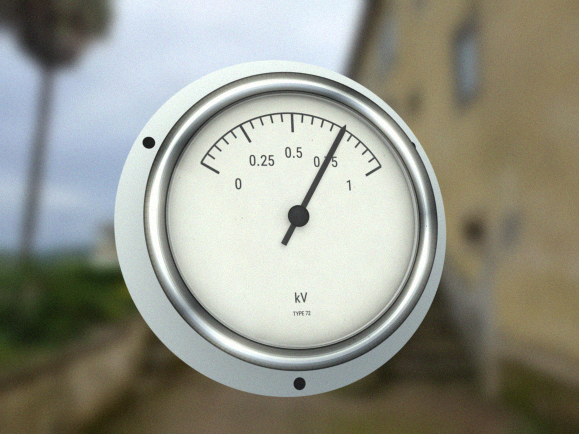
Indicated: 0.75; kV
